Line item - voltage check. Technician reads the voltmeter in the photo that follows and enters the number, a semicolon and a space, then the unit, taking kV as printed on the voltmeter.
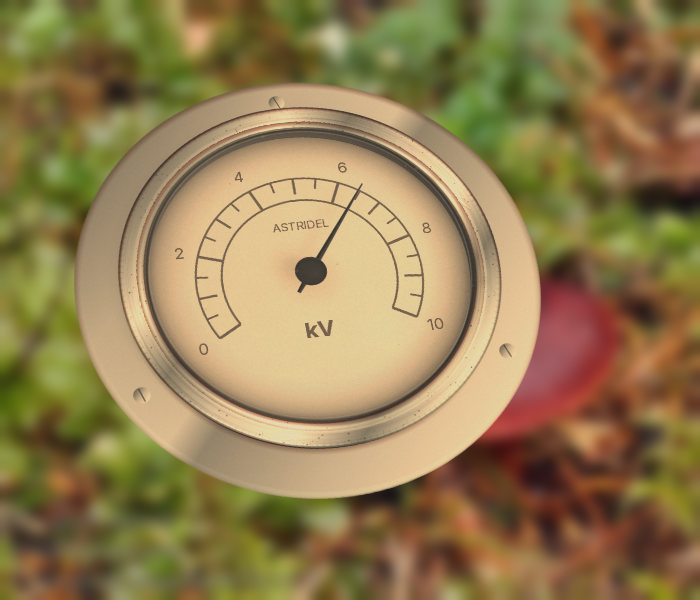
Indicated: 6.5; kV
